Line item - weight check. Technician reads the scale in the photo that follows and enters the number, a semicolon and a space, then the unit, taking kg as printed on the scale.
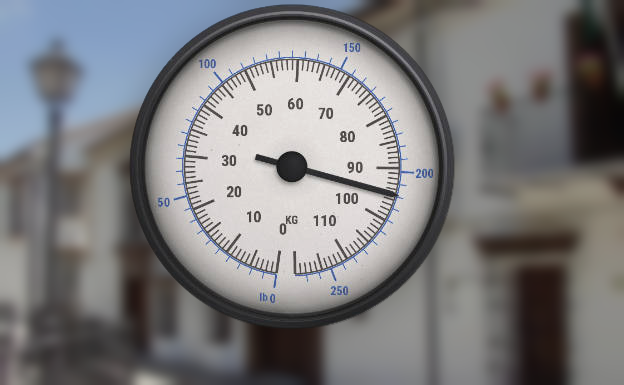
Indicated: 95; kg
